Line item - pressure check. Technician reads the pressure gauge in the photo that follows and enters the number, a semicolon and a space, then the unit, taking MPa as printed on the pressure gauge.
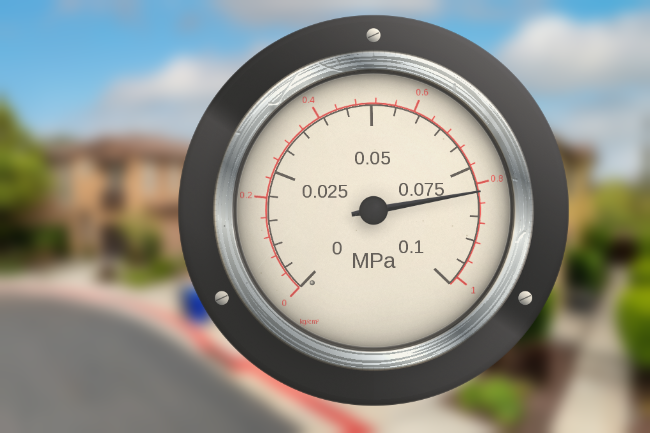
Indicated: 0.08; MPa
